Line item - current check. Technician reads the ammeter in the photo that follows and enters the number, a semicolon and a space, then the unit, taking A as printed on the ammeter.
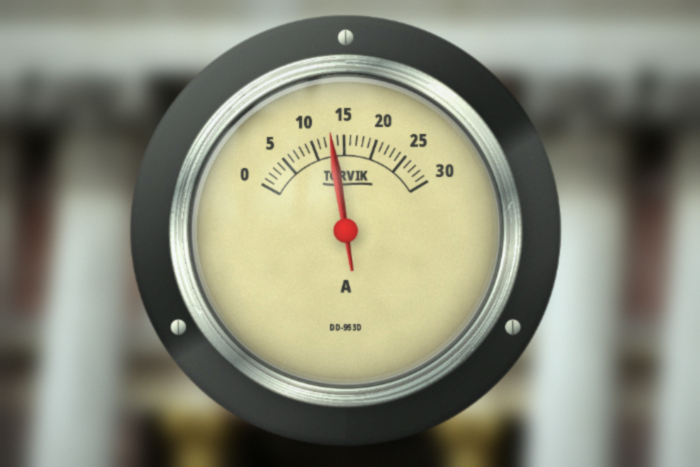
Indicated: 13; A
